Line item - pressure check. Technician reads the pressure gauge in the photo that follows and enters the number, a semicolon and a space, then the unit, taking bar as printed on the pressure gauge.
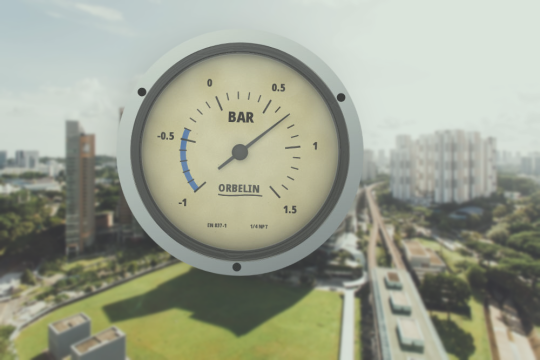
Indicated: 0.7; bar
